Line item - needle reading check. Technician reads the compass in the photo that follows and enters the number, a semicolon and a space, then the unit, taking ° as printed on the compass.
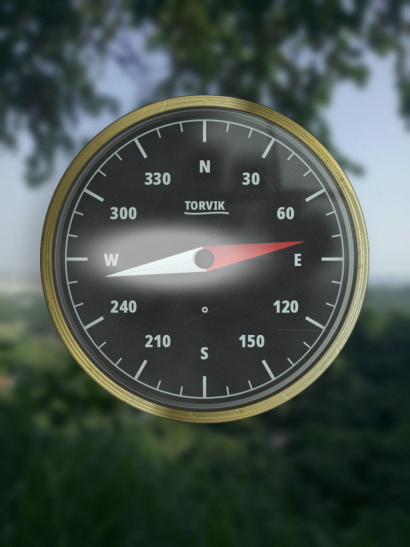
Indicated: 80; °
